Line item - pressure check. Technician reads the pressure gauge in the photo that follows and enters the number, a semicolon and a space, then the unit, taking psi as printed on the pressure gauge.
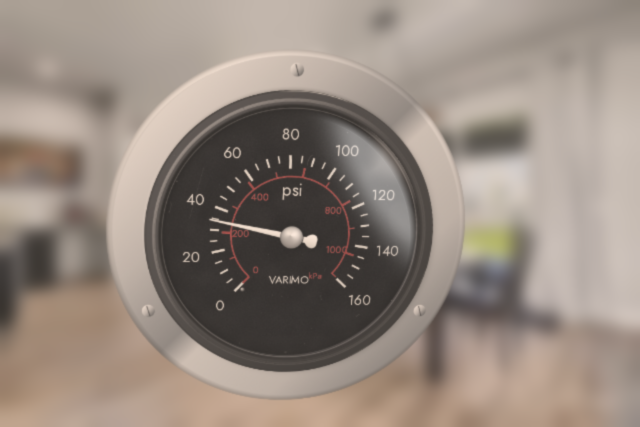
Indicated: 35; psi
